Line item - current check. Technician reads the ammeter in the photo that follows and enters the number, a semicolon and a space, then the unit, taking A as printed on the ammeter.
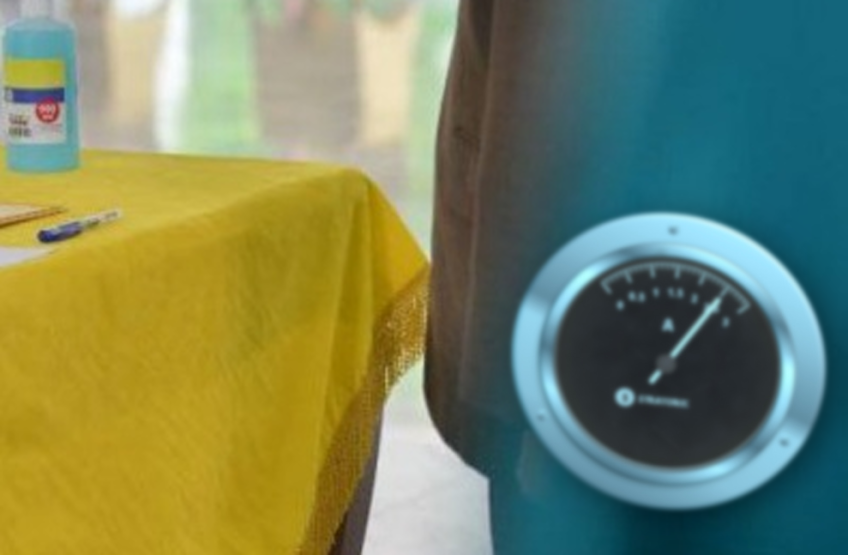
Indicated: 2.5; A
